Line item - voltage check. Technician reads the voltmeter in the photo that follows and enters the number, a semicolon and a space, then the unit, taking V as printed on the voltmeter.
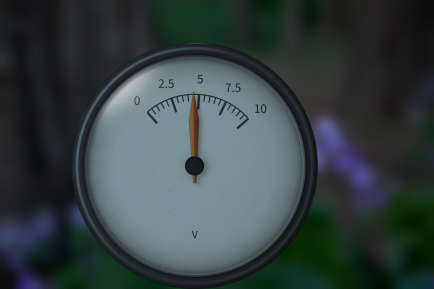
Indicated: 4.5; V
